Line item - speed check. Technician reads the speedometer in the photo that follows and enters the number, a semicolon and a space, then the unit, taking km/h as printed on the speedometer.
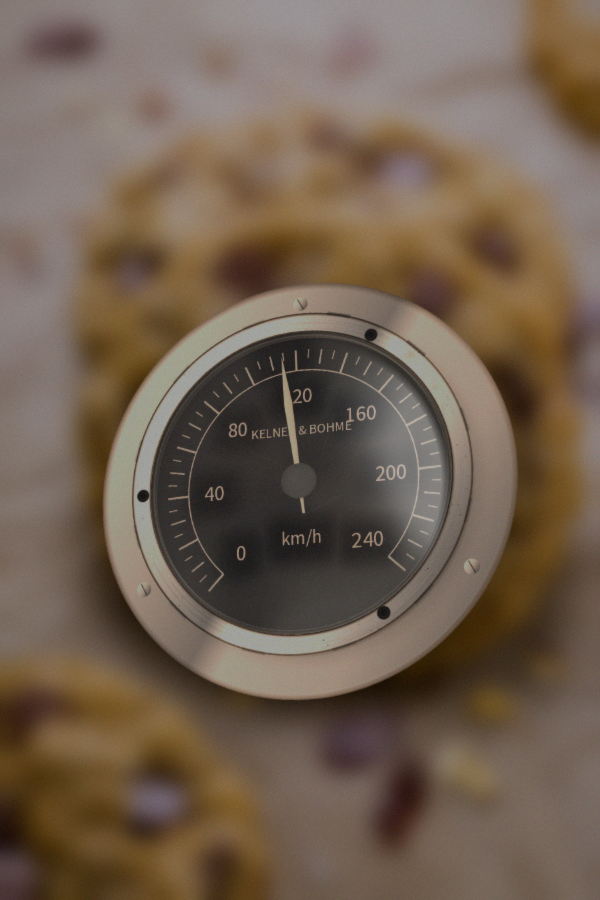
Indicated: 115; km/h
